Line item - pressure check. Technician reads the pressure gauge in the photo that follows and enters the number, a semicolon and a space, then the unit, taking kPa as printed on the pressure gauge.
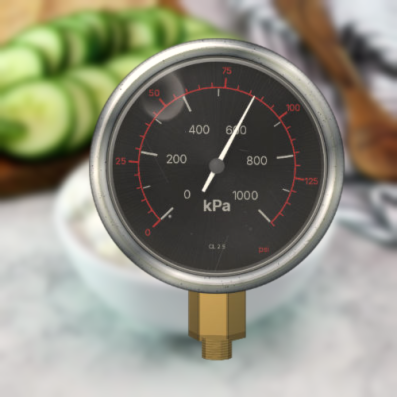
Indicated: 600; kPa
